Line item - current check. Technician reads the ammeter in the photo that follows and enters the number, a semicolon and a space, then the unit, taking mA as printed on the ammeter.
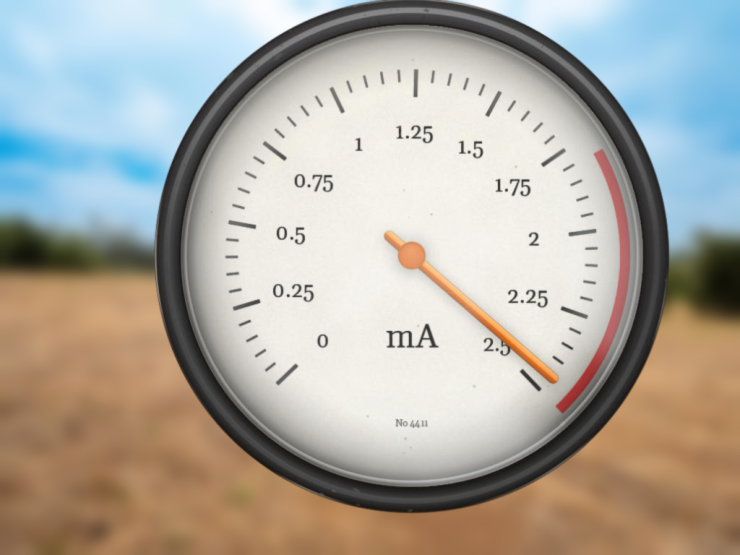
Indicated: 2.45; mA
